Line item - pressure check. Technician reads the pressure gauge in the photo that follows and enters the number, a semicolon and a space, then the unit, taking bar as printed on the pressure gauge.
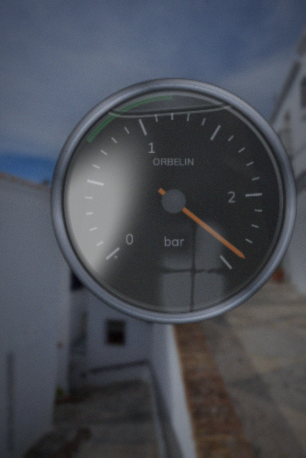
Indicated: 2.4; bar
